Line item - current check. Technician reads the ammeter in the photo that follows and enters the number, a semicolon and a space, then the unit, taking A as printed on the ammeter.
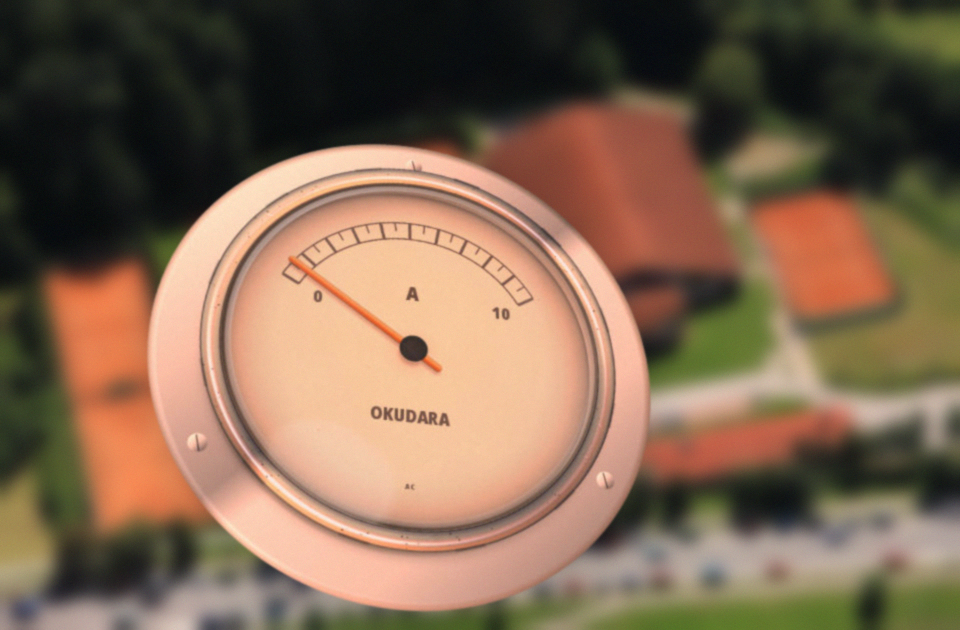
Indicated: 0.5; A
